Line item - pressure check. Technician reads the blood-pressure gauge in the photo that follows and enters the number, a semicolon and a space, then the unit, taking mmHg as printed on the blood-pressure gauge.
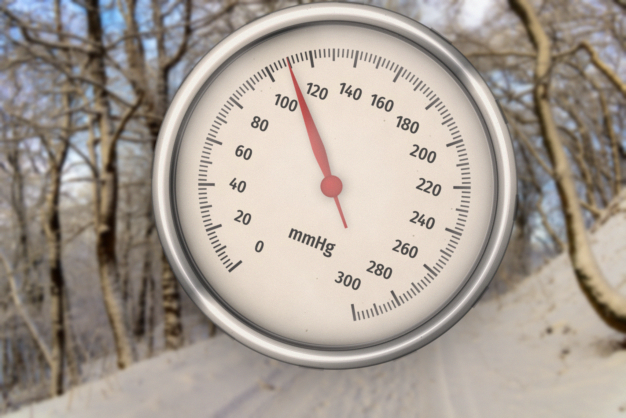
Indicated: 110; mmHg
